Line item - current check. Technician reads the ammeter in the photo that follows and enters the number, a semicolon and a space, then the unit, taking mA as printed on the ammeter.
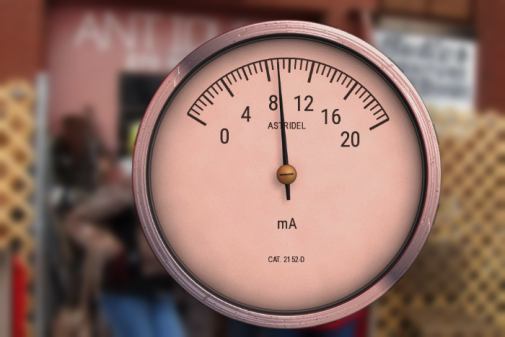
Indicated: 9; mA
